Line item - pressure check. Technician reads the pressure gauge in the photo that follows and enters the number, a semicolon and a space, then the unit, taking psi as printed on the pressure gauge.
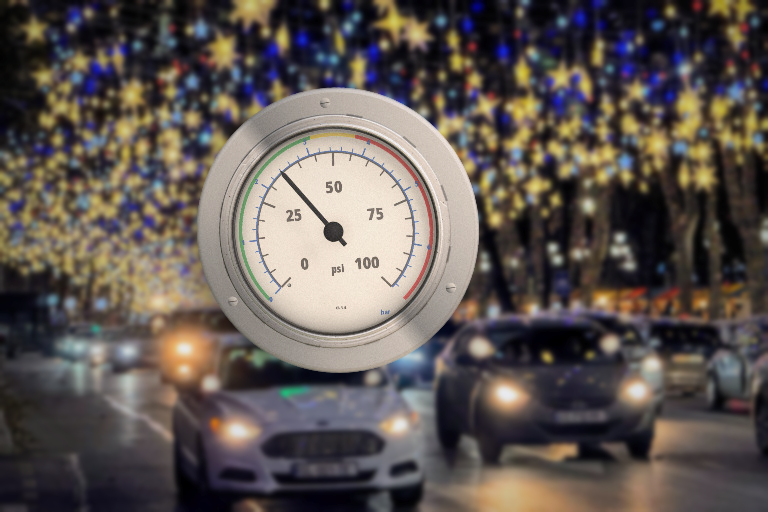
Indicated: 35; psi
